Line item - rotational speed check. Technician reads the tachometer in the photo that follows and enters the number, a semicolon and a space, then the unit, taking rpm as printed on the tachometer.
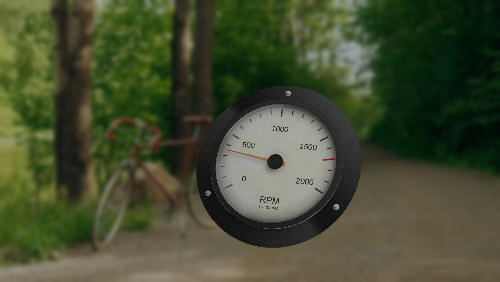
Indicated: 350; rpm
